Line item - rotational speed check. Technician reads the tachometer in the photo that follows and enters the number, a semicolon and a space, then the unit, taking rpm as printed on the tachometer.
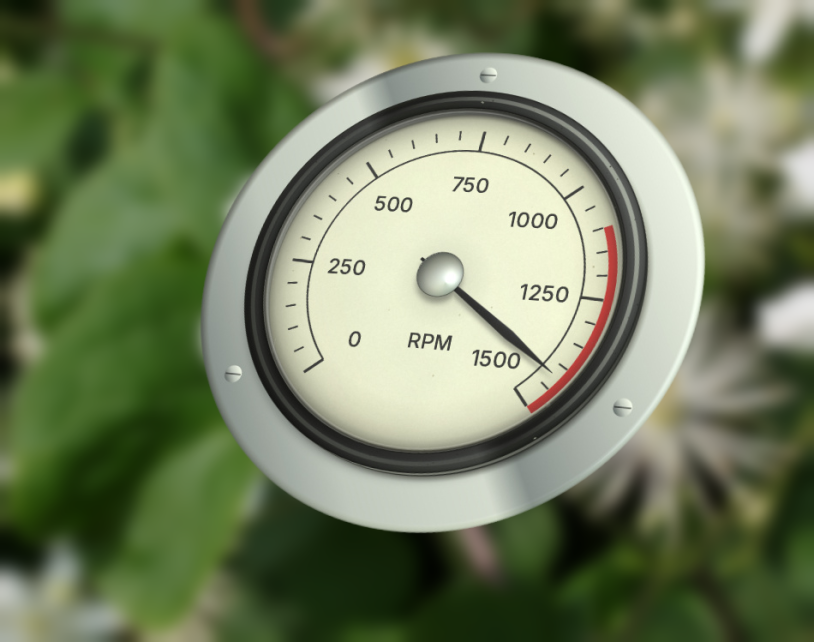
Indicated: 1425; rpm
